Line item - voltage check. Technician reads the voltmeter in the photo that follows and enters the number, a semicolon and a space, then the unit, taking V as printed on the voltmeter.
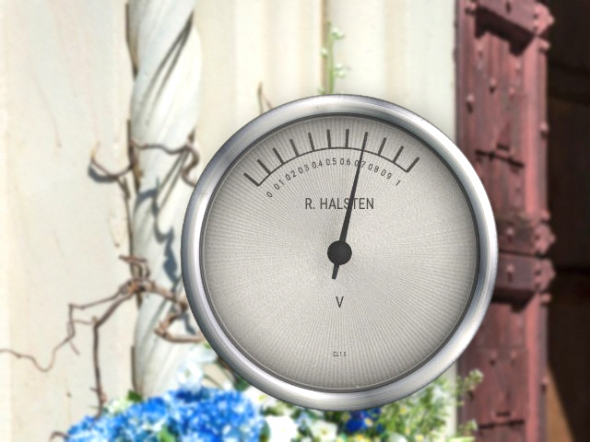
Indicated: 0.7; V
